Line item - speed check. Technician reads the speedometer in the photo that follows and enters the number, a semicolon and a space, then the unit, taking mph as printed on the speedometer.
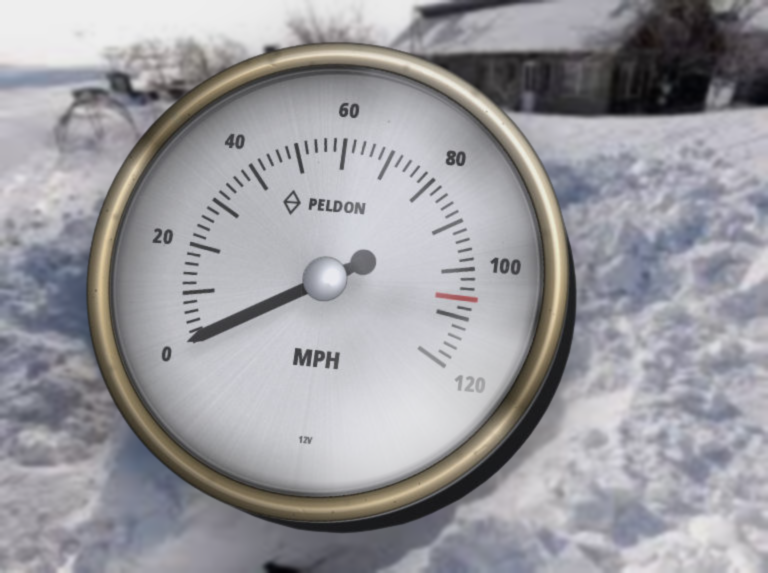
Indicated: 0; mph
